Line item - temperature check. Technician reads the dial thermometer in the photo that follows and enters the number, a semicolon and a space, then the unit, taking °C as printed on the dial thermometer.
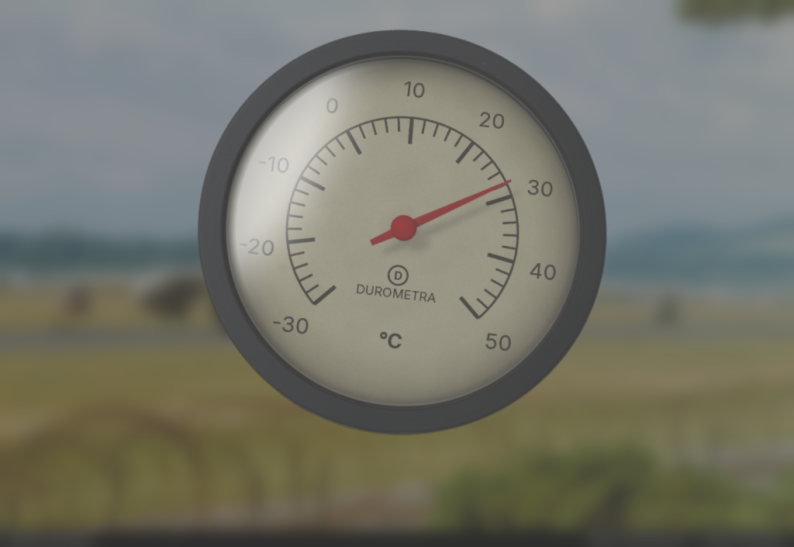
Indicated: 28; °C
